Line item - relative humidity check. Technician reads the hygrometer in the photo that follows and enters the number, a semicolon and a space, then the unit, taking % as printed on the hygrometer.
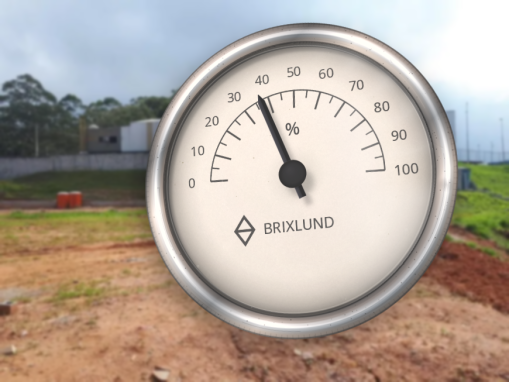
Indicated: 37.5; %
